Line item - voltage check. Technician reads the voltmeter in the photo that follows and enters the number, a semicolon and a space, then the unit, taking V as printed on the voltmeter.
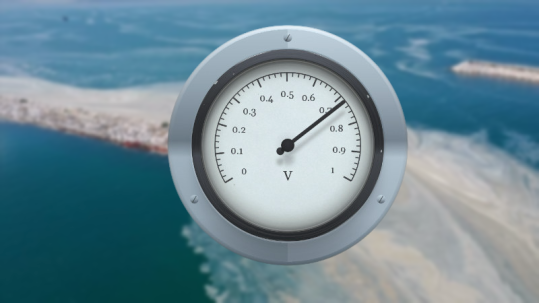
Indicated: 0.72; V
